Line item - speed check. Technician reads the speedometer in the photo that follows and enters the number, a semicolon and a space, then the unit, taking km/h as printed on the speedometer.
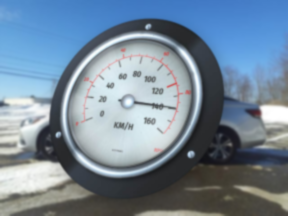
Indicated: 140; km/h
